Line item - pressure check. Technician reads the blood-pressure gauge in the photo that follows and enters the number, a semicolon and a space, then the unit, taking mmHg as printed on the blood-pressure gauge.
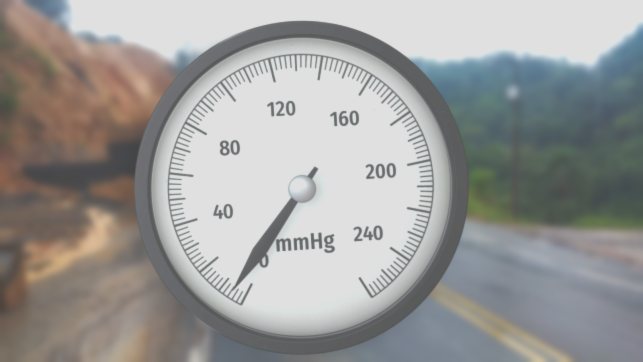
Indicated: 6; mmHg
